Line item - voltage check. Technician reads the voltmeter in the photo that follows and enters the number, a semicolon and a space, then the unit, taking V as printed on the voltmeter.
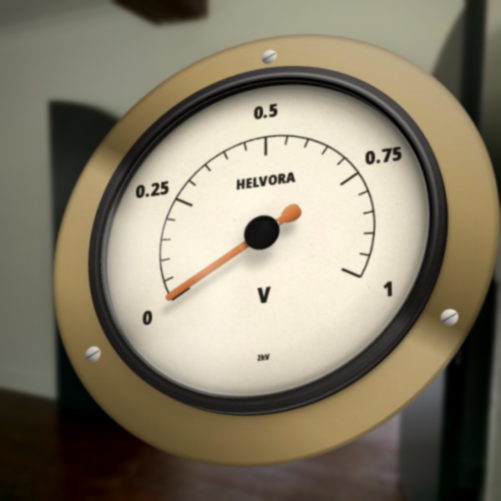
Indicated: 0; V
